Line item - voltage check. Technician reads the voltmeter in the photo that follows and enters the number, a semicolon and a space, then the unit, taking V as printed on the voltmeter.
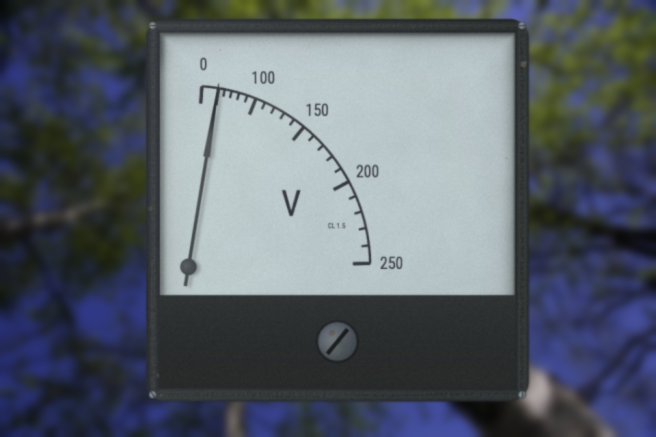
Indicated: 50; V
